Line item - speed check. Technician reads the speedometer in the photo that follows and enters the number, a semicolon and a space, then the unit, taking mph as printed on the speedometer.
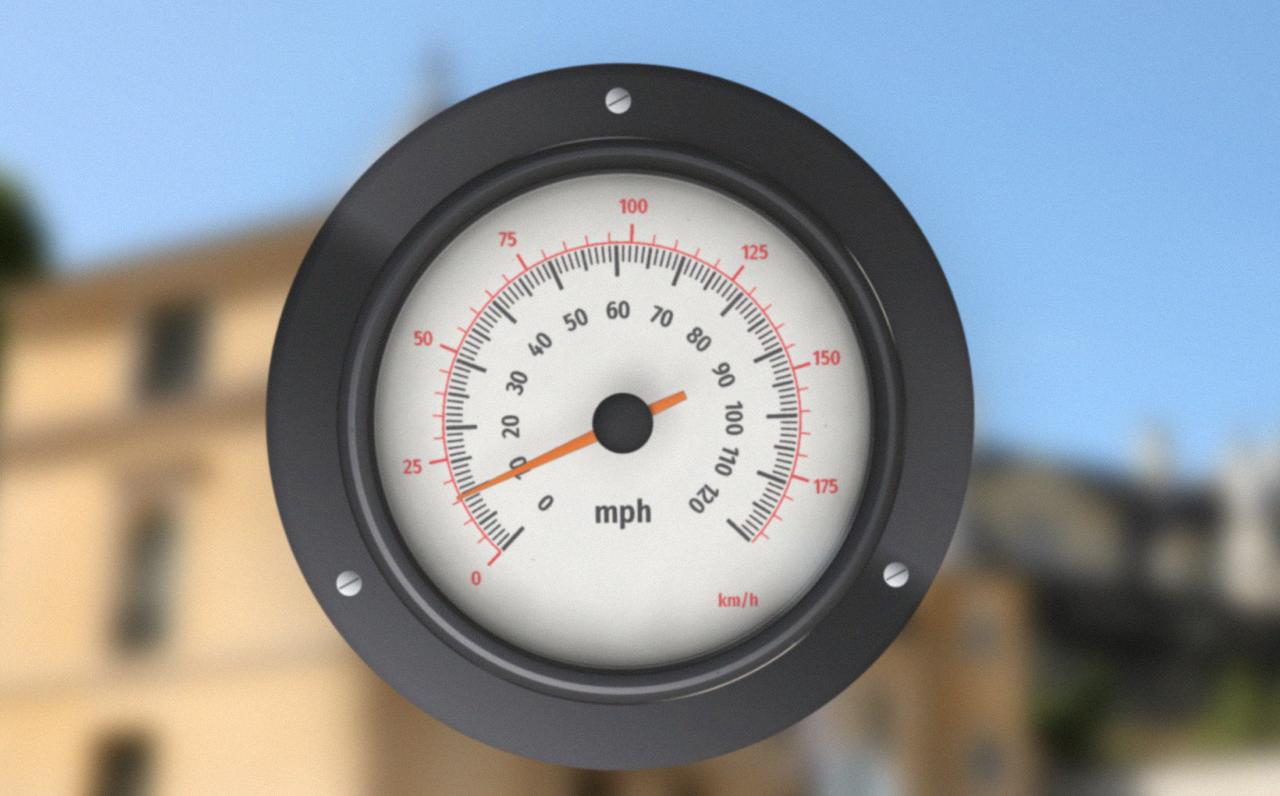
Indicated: 10; mph
